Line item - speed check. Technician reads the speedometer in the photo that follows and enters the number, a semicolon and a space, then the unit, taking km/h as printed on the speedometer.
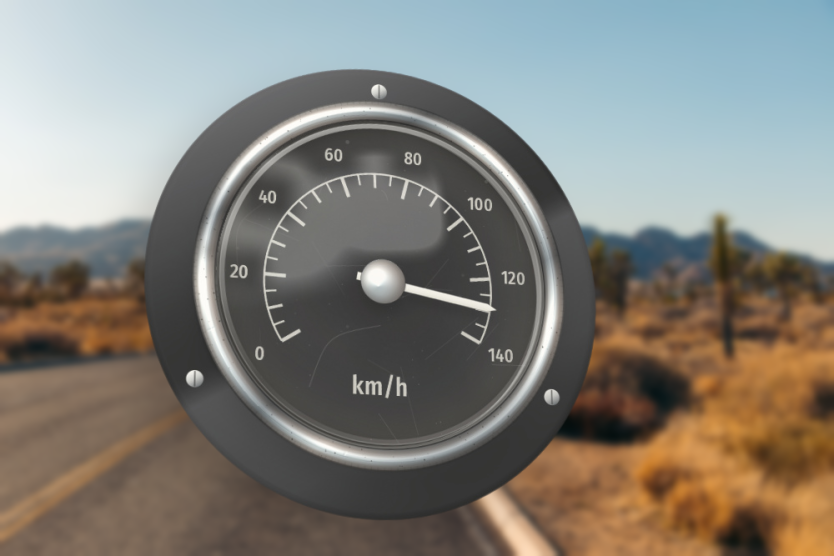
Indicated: 130; km/h
